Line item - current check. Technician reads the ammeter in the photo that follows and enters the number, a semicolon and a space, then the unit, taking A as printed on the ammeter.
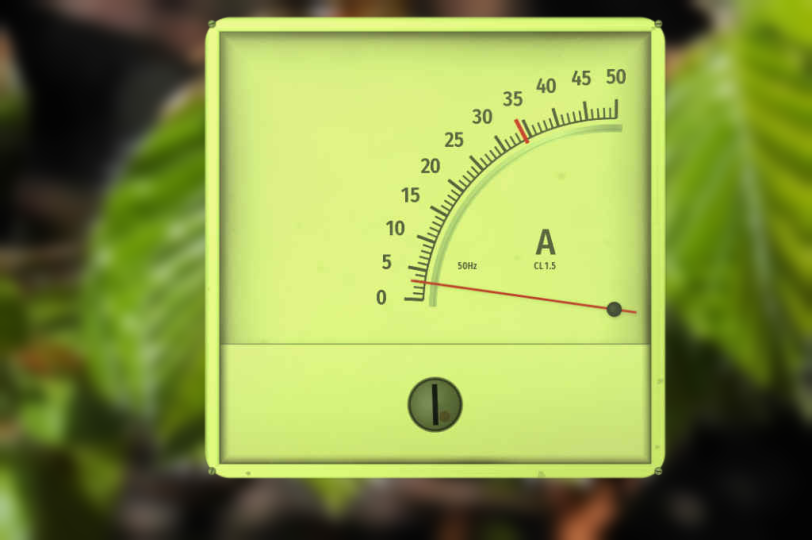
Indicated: 3; A
